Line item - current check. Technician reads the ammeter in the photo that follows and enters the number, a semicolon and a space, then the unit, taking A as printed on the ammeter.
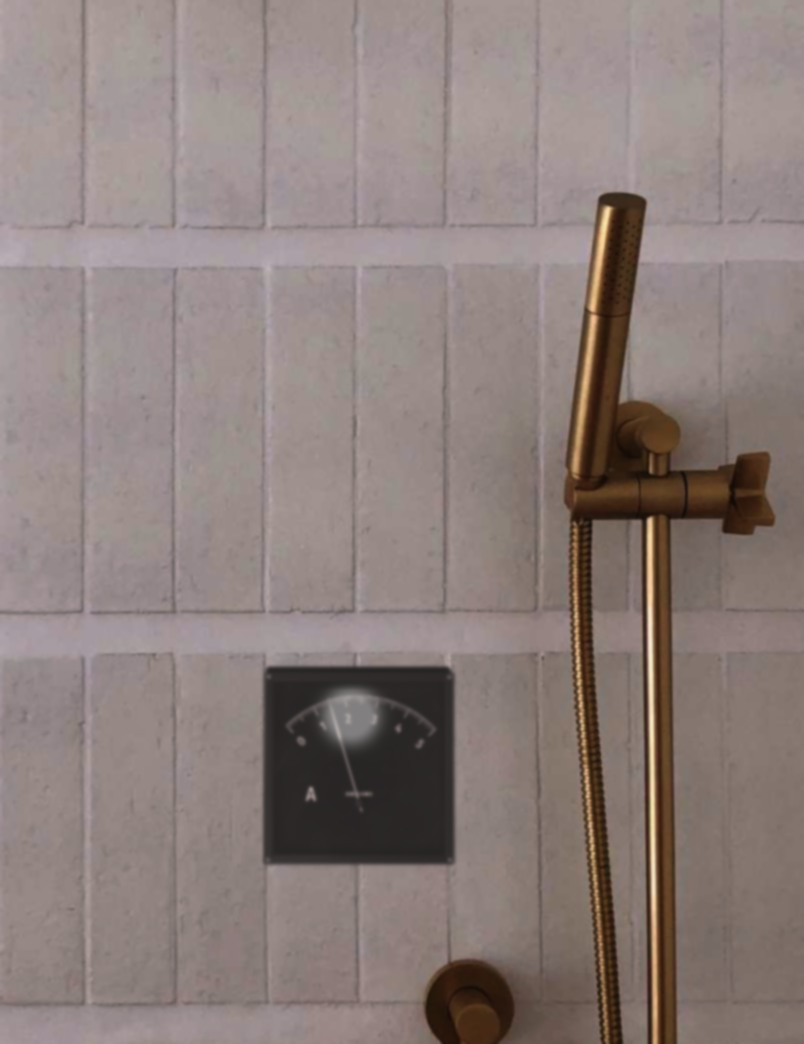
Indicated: 1.5; A
